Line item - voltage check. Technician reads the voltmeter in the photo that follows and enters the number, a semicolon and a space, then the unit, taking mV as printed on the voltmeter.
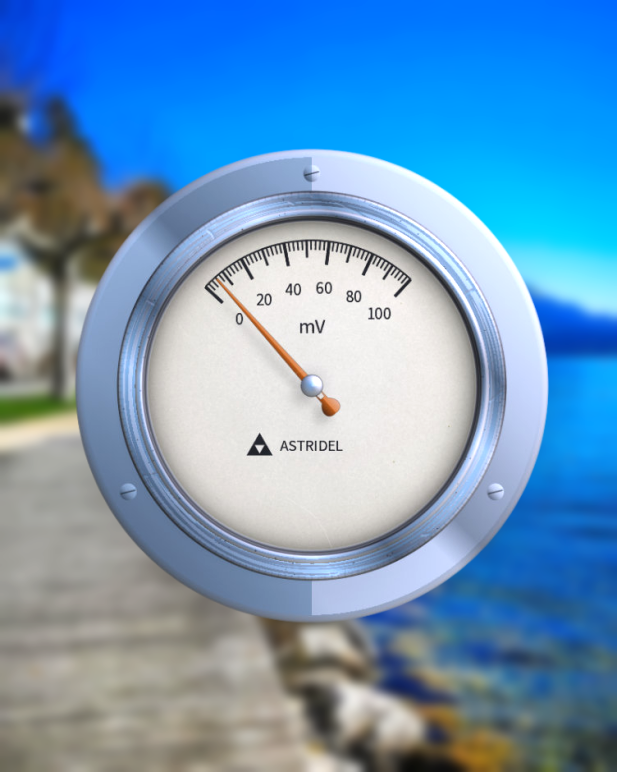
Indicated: 6; mV
